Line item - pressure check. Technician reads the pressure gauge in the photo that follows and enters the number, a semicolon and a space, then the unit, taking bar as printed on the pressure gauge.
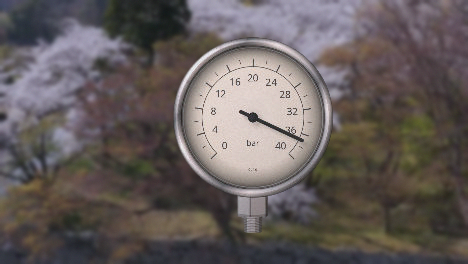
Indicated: 37; bar
